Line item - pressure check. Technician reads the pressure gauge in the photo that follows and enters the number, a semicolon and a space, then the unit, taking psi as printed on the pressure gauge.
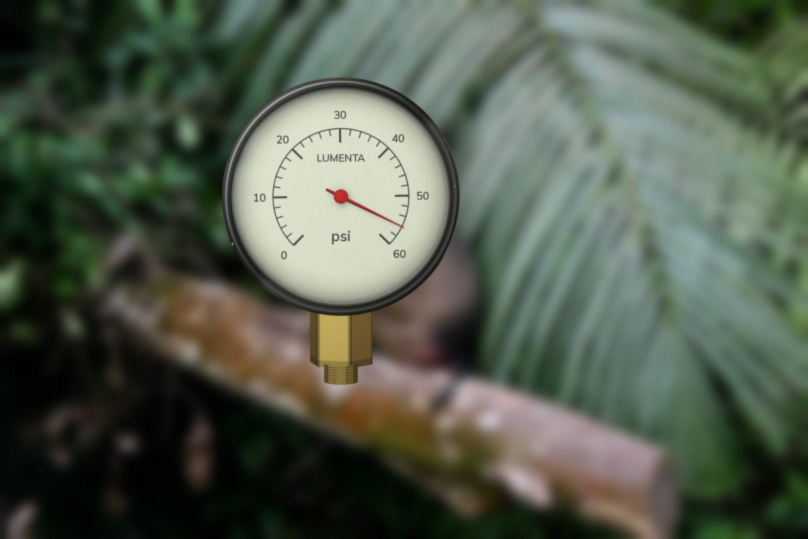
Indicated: 56; psi
